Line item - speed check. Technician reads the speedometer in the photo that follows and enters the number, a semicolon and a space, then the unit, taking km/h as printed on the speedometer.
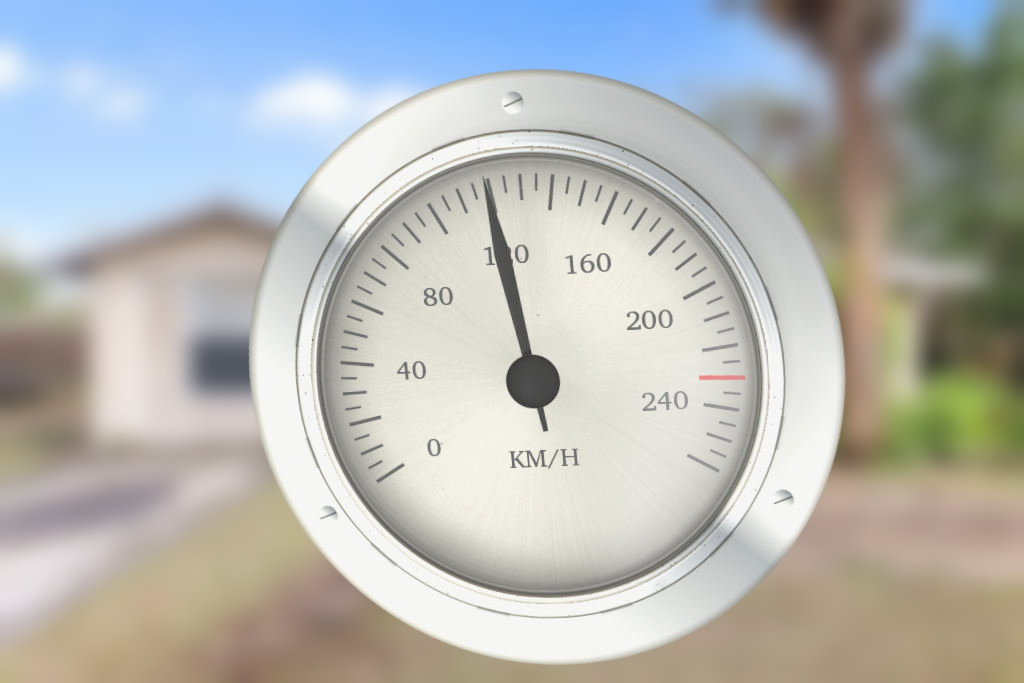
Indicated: 120; km/h
